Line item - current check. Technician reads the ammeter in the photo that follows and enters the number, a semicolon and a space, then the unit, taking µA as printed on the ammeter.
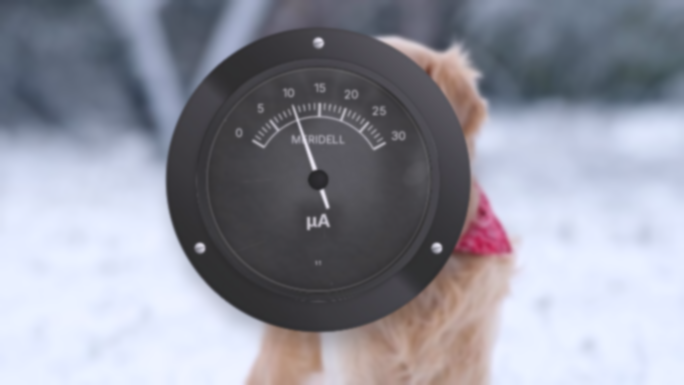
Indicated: 10; µA
